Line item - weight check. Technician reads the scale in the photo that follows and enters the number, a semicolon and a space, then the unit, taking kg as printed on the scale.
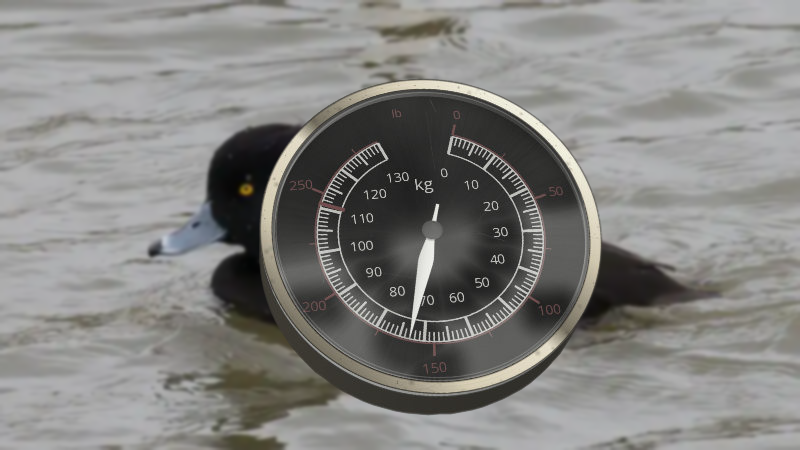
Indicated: 73; kg
